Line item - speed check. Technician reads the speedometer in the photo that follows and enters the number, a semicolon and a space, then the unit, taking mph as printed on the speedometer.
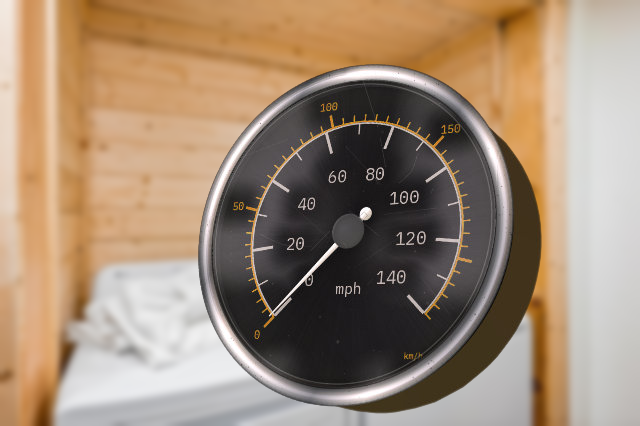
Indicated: 0; mph
